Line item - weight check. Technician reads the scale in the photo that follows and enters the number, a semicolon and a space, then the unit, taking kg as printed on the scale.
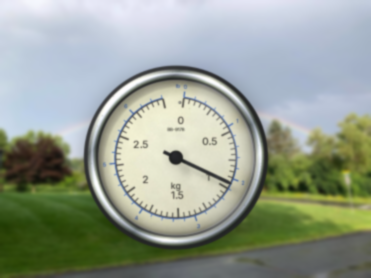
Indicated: 0.95; kg
